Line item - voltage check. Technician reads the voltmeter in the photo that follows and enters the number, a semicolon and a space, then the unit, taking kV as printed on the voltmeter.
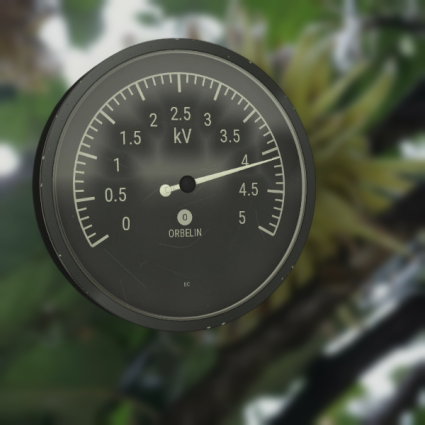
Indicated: 4.1; kV
